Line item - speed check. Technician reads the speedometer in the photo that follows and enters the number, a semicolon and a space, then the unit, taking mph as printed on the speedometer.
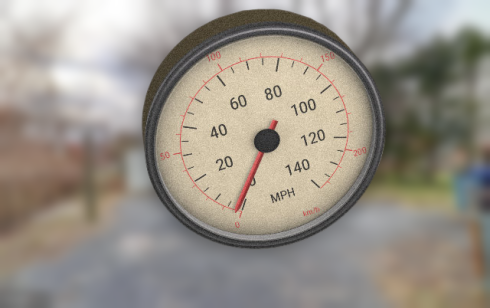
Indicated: 2.5; mph
